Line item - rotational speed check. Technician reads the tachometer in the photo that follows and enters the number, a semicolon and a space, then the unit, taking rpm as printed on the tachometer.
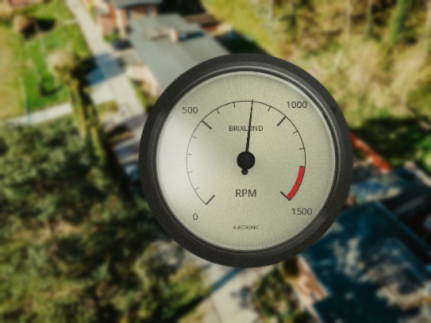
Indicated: 800; rpm
